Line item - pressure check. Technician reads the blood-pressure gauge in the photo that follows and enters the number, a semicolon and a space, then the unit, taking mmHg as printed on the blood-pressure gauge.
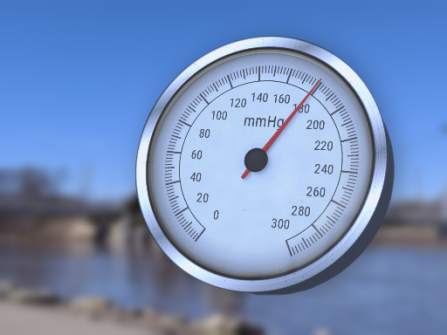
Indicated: 180; mmHg
